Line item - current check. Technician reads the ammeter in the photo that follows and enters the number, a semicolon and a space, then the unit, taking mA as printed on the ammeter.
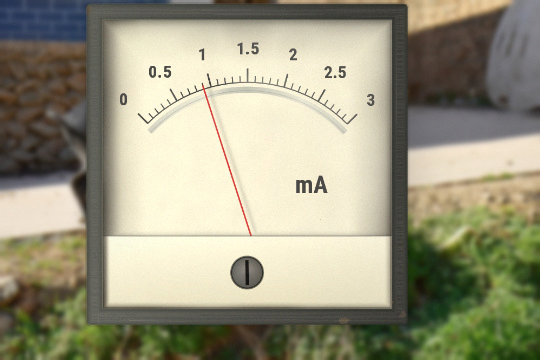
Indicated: 0.9; mA
